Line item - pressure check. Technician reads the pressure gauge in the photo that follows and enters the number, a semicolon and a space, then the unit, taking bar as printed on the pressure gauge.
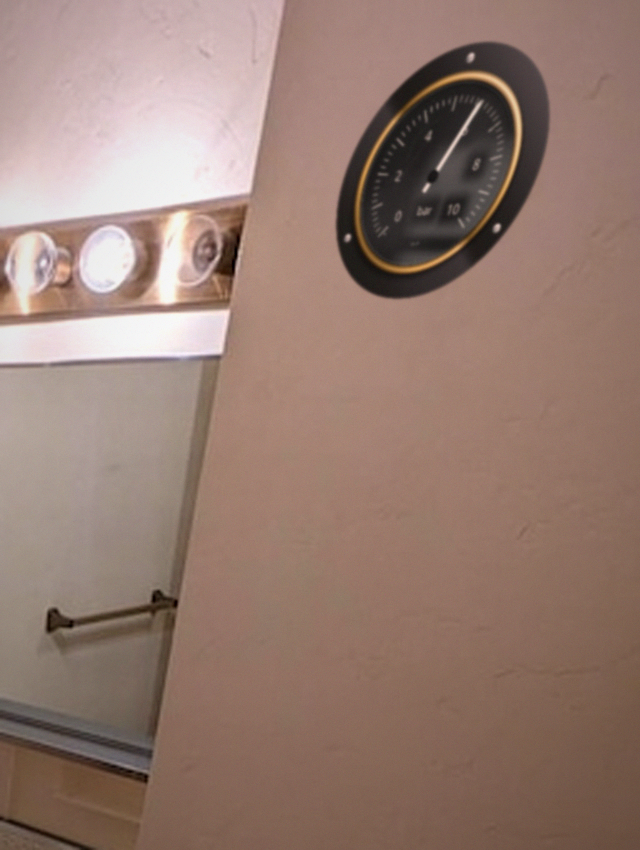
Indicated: 6; bar
